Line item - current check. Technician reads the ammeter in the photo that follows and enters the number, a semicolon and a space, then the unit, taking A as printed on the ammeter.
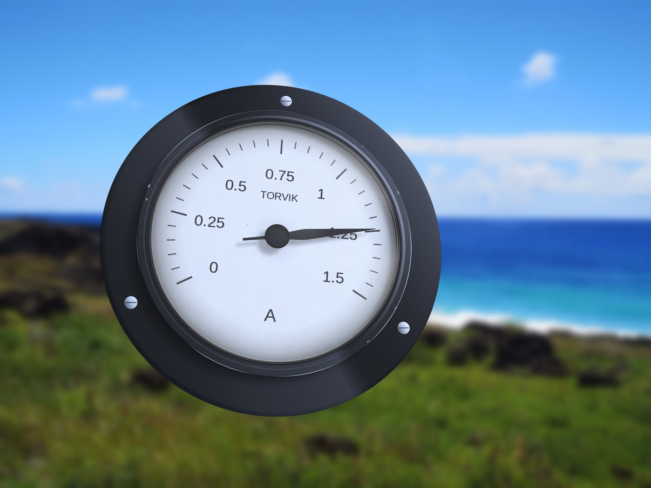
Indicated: 1.25; A
